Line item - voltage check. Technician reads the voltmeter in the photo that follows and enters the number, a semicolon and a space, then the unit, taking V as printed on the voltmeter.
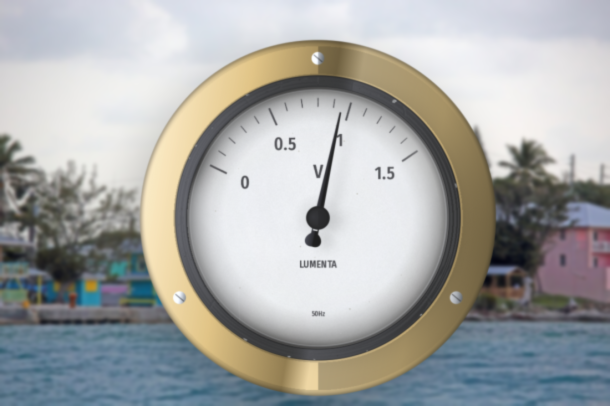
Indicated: 0.95; V
